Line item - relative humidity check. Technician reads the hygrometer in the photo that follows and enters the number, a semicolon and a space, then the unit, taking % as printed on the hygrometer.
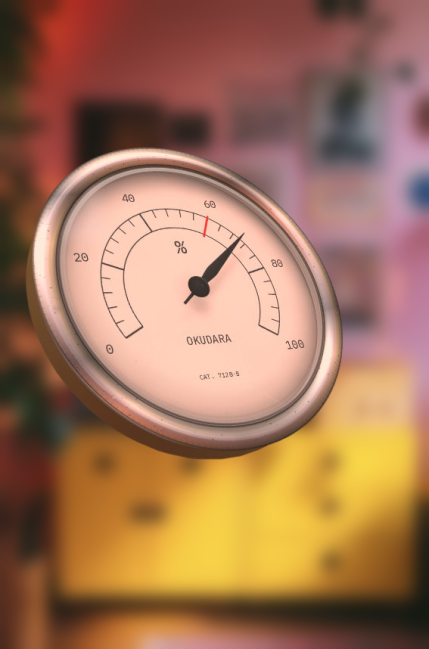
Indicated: 70; %
